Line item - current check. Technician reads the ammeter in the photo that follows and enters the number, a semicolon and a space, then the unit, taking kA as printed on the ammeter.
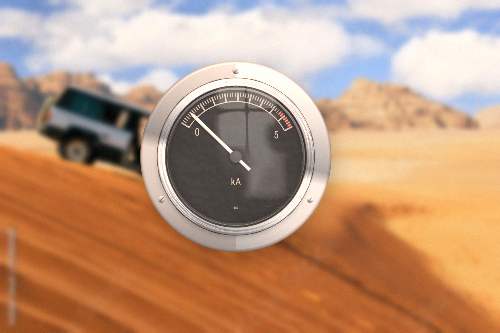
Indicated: 0.5; kA
